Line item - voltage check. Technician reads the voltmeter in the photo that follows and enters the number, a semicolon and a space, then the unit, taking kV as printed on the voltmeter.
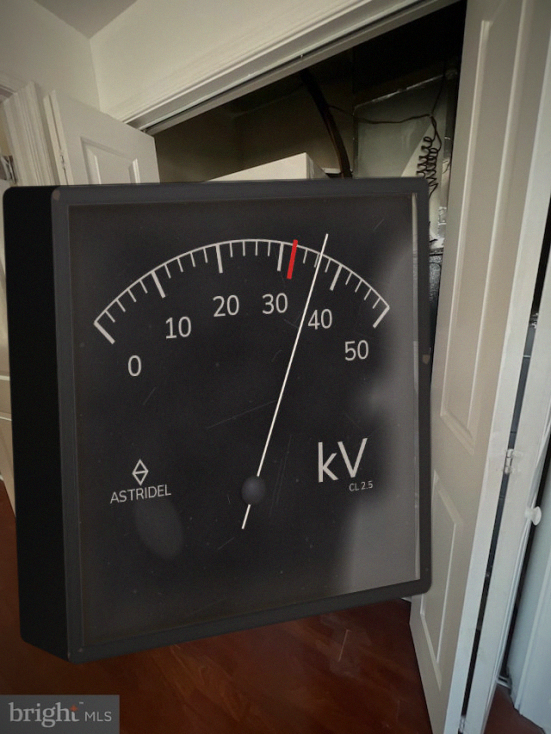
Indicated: 36; kV
